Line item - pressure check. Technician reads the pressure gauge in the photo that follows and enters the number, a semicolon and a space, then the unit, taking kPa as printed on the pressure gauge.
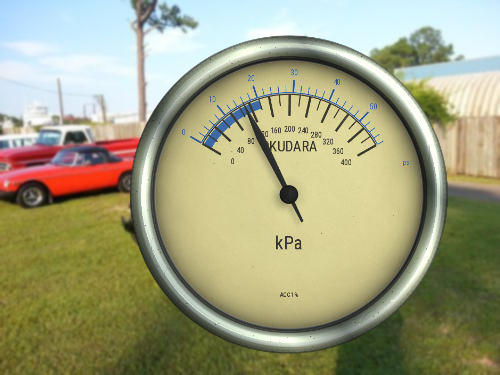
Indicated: 110; kPa
